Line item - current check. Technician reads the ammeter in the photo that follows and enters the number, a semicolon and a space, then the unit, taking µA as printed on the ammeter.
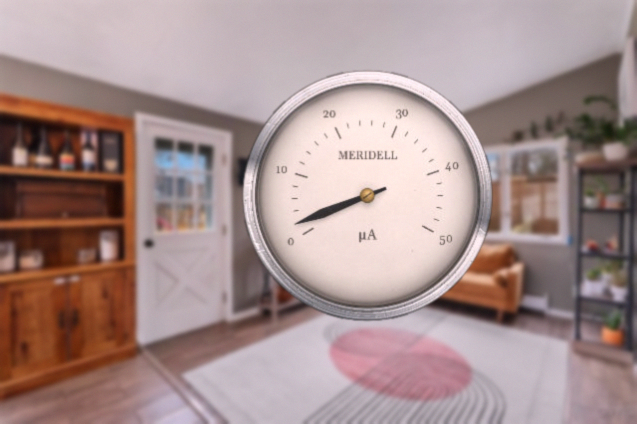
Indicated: 2; µA
